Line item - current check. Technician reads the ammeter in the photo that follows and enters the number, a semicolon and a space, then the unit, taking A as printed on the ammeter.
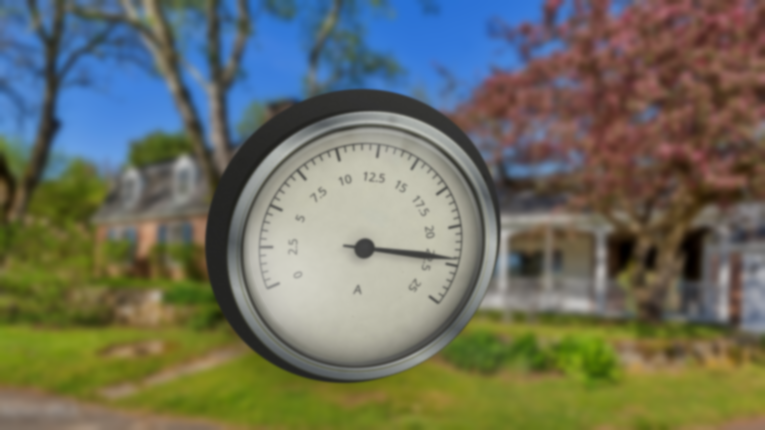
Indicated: 22; A
